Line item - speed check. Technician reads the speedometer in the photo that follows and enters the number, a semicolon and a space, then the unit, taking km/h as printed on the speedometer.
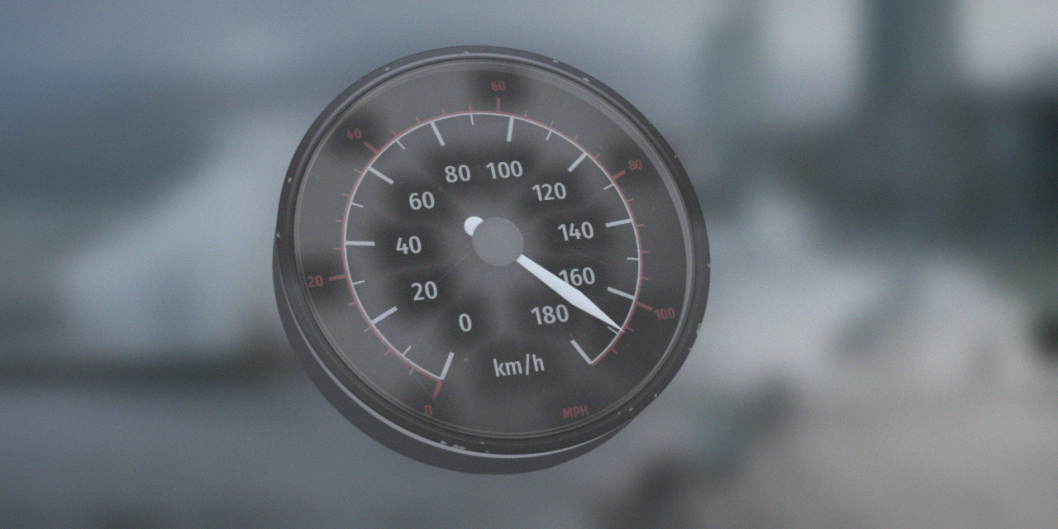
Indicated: 170; km/h
